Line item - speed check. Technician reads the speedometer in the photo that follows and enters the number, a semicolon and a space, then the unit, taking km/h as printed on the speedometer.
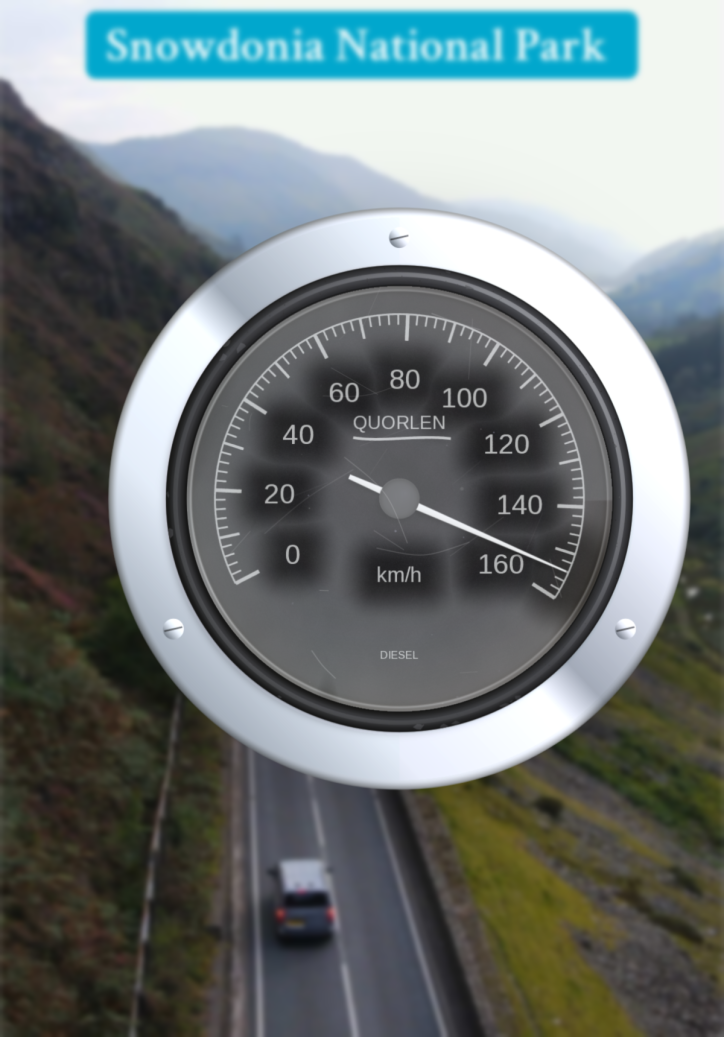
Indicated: 154; km/h
